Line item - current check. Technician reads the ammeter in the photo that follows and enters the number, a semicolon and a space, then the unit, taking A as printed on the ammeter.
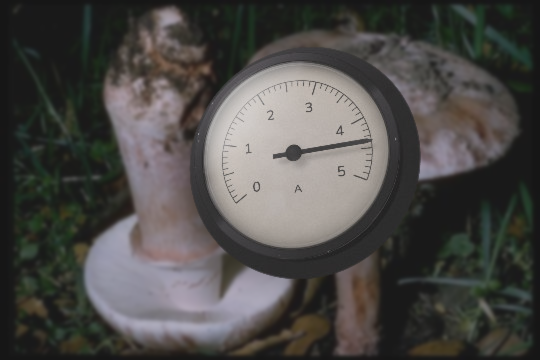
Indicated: 4.4; A
